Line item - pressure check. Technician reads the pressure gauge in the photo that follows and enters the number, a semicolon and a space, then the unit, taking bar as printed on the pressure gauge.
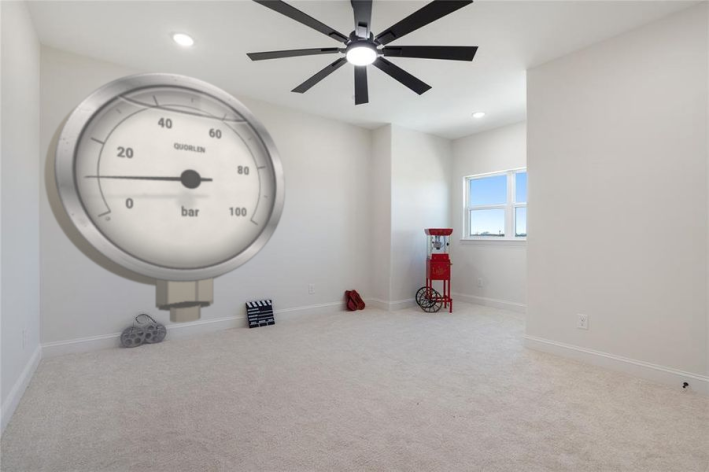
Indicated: 10; bar
